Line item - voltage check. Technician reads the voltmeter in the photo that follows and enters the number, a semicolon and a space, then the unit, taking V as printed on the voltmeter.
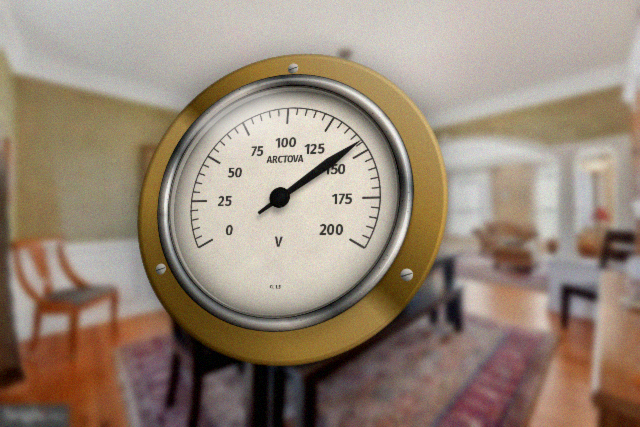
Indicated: 145; V
